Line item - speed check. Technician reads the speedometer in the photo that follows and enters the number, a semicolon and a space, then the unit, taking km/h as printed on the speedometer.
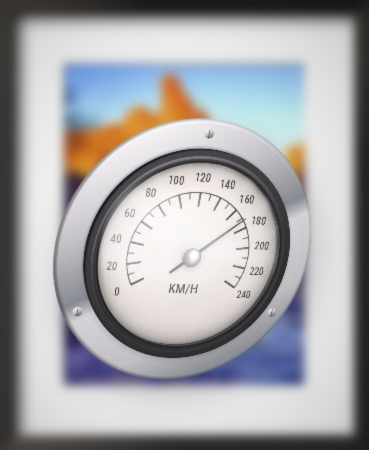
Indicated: 170; km/h
